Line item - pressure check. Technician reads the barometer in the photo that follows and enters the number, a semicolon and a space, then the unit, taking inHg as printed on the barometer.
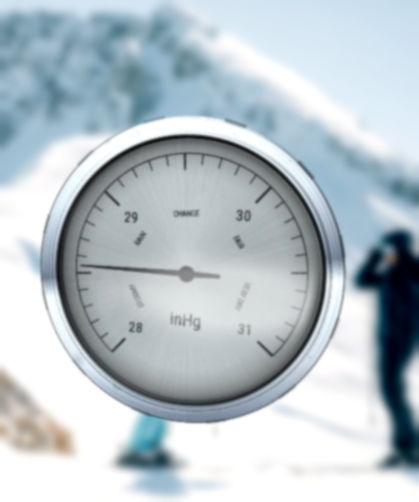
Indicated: 28.55; inHg
